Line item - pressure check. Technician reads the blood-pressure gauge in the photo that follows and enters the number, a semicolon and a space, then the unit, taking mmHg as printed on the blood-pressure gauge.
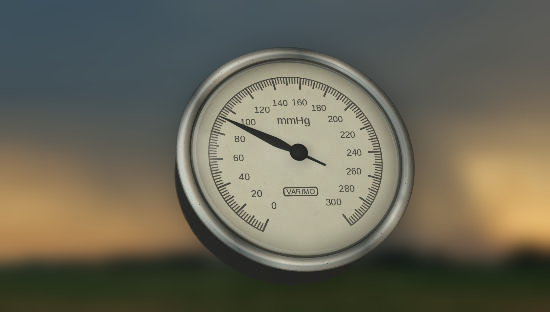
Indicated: 90; mmHg
